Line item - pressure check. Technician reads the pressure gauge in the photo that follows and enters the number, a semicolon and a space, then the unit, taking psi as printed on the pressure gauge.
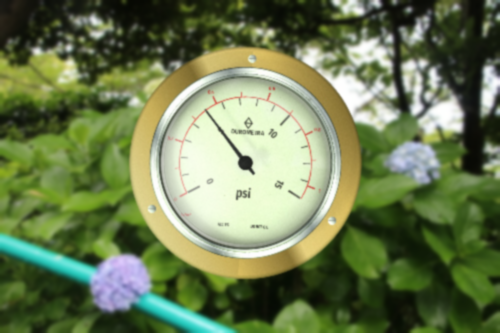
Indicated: 5; psi
